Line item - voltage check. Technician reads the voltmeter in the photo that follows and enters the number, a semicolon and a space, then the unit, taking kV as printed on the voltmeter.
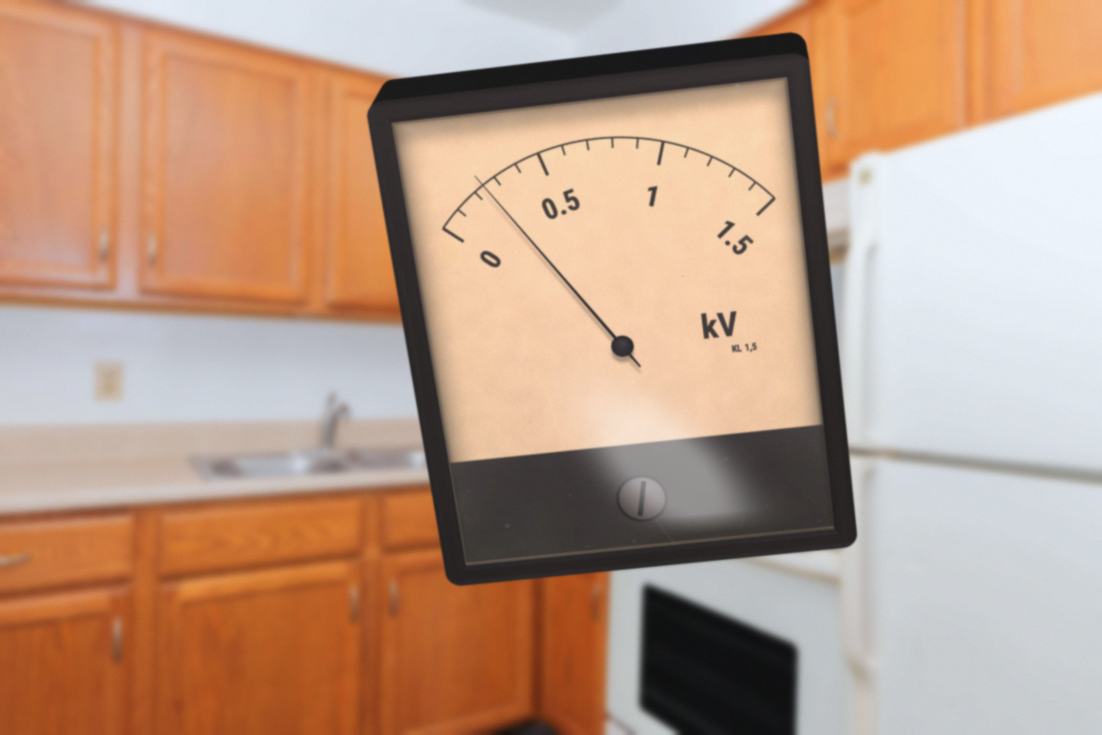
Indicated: 0.25; kV
